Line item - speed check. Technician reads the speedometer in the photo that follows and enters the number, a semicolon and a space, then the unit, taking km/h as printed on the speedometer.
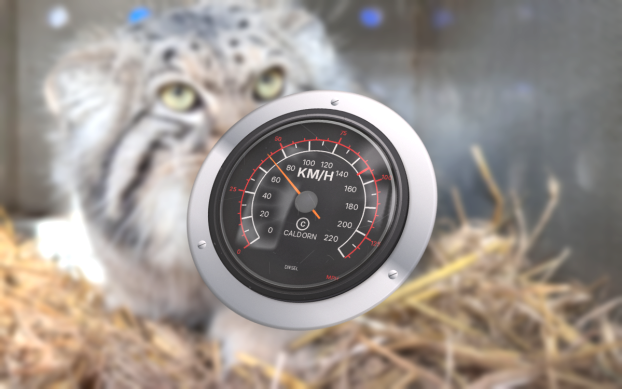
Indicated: 70; km/h
